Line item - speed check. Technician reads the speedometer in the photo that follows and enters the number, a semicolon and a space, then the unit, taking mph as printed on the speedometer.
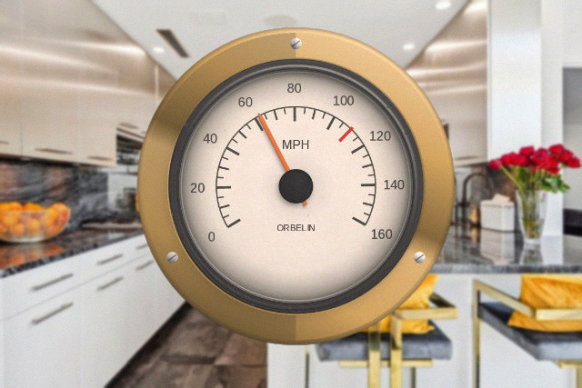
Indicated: 62.5; mph
